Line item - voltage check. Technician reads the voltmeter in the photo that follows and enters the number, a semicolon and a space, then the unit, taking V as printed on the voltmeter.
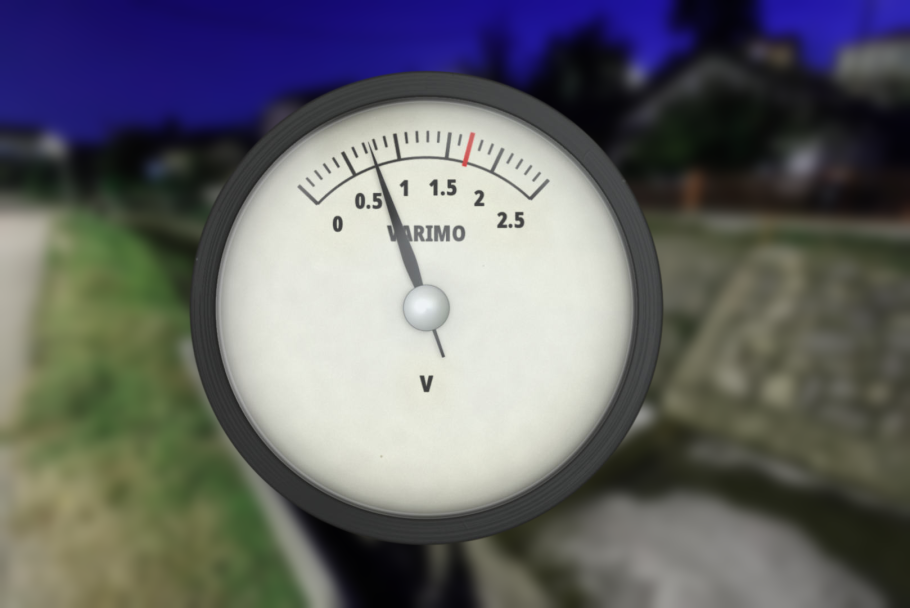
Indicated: 0.75; V
